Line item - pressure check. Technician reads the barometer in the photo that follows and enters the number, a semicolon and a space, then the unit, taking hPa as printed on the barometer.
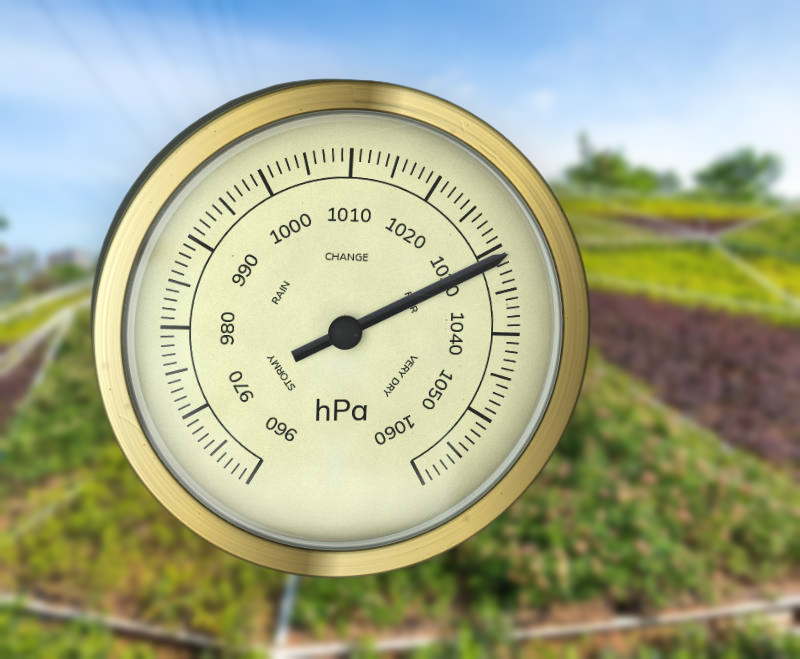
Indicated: 1031; hPa
